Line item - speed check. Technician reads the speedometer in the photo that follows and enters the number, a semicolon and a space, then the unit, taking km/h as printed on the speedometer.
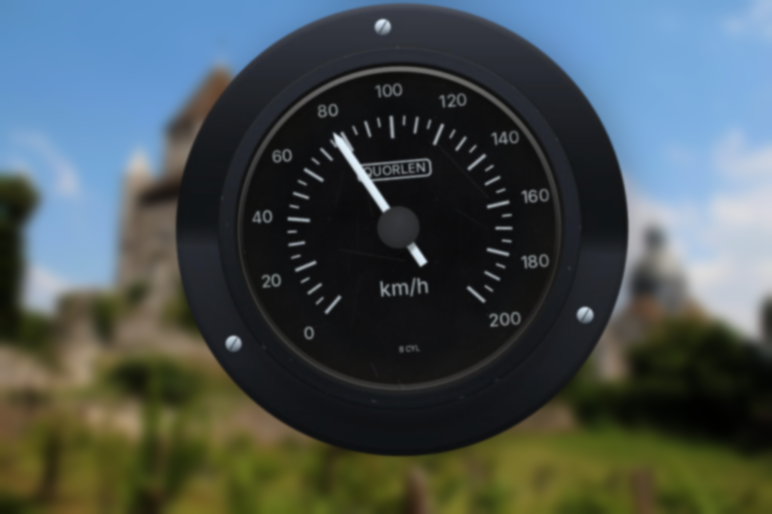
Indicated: 77.5; km/h
